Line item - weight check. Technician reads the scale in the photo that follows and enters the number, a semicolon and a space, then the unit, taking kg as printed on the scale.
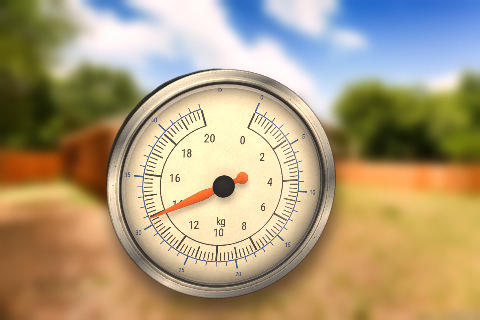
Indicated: 14; kg
